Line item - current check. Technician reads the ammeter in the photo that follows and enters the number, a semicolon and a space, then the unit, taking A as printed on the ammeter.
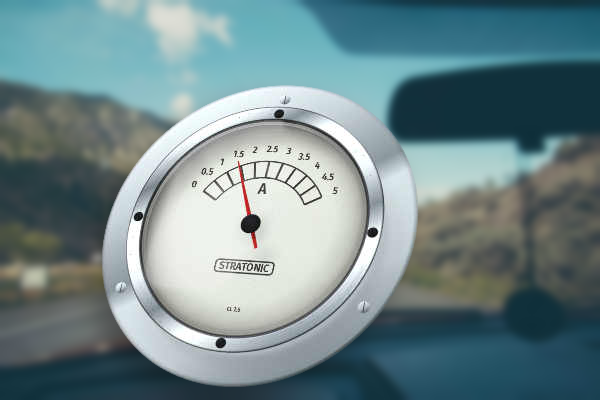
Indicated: 1.5; A
